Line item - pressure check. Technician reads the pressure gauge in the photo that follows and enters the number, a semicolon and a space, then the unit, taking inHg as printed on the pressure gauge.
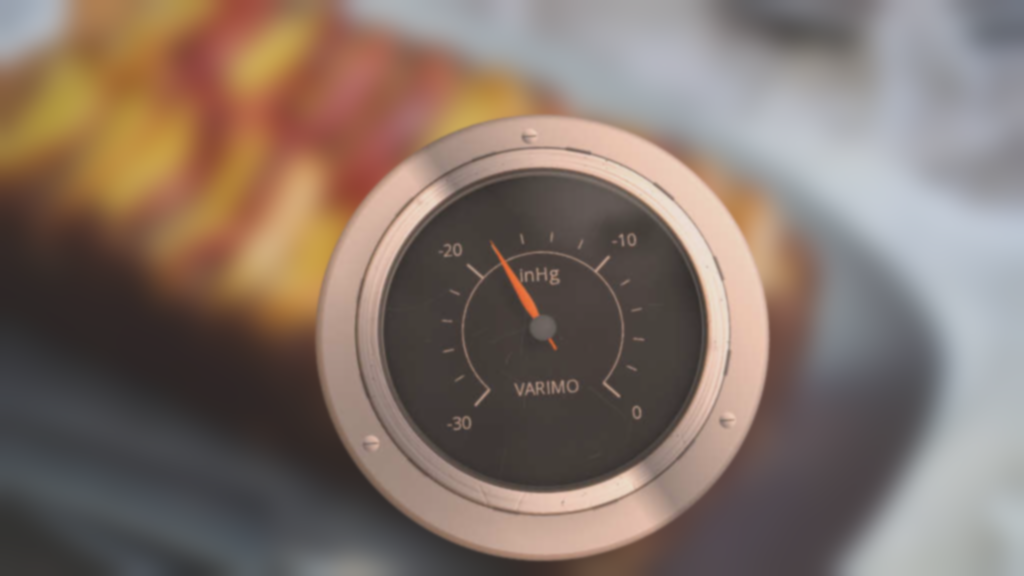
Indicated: -18; inHg
